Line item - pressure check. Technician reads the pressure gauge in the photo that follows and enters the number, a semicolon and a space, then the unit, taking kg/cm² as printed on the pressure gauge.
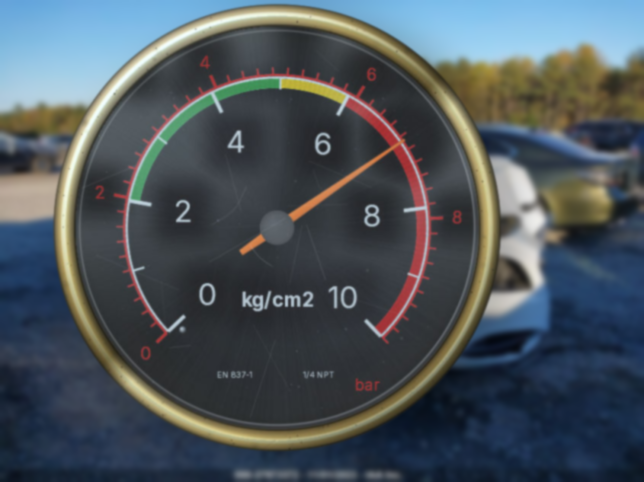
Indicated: 7; kg/cm²
